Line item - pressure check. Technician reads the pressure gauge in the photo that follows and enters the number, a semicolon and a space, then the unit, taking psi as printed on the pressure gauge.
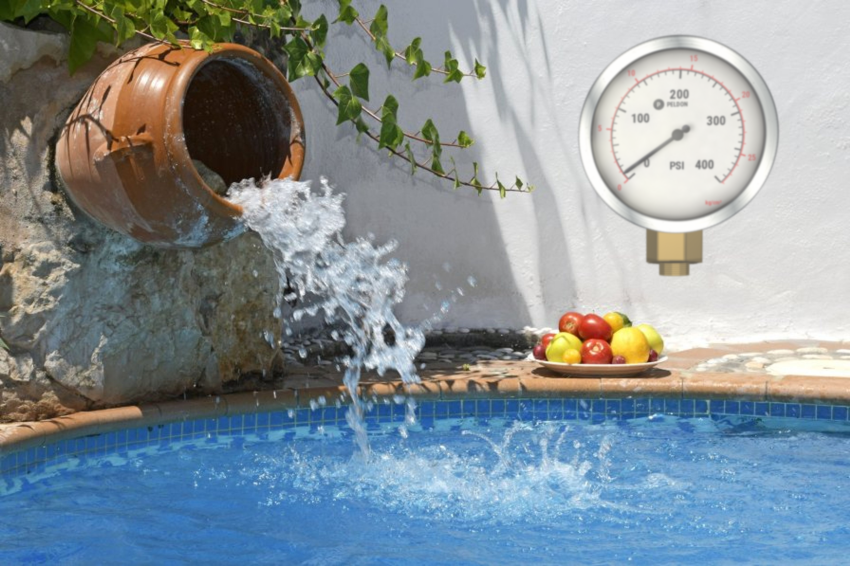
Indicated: 10; psi
